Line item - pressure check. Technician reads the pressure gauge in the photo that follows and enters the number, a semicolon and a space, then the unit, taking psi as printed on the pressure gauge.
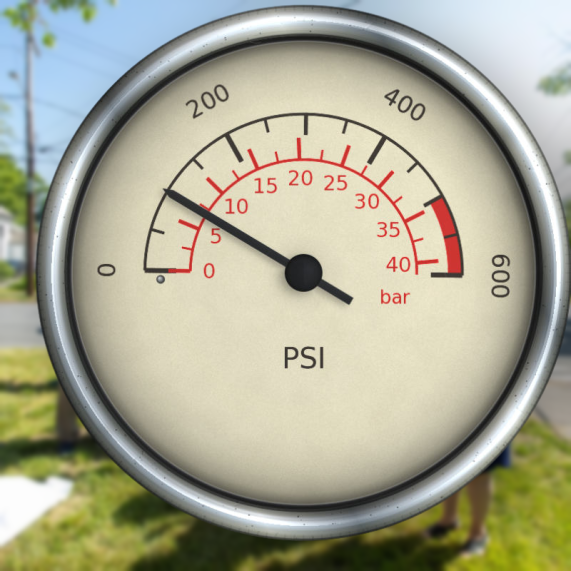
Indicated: 100; psi
